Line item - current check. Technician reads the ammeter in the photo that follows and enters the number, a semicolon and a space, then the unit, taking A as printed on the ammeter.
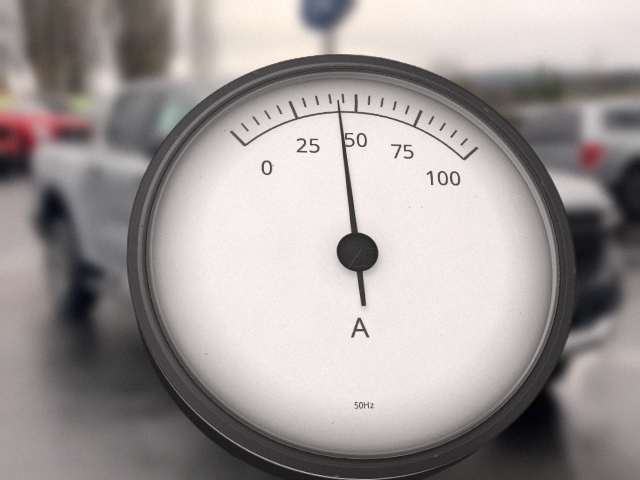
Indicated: 42.5; A
